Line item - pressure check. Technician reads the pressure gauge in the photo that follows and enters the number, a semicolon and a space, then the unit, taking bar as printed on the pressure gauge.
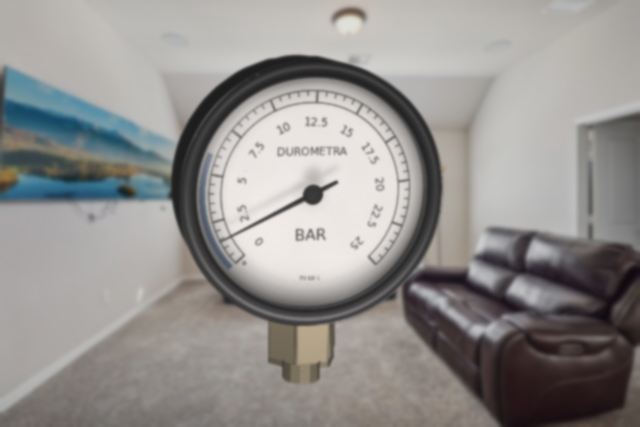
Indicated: 1.5; bar
